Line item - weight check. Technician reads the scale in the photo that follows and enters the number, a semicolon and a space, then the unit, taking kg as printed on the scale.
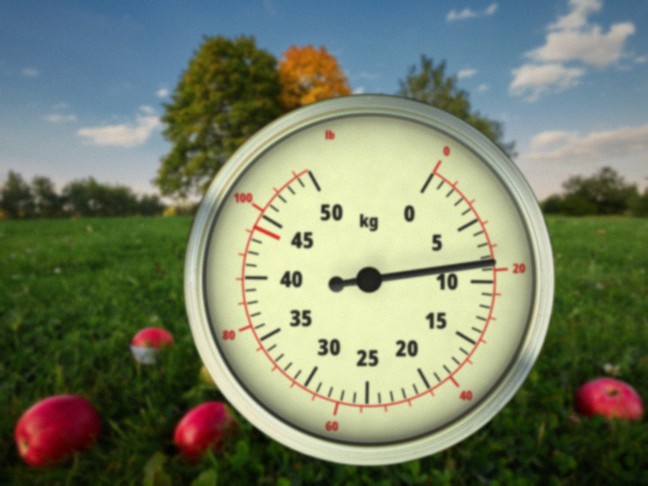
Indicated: 8.5; kg
